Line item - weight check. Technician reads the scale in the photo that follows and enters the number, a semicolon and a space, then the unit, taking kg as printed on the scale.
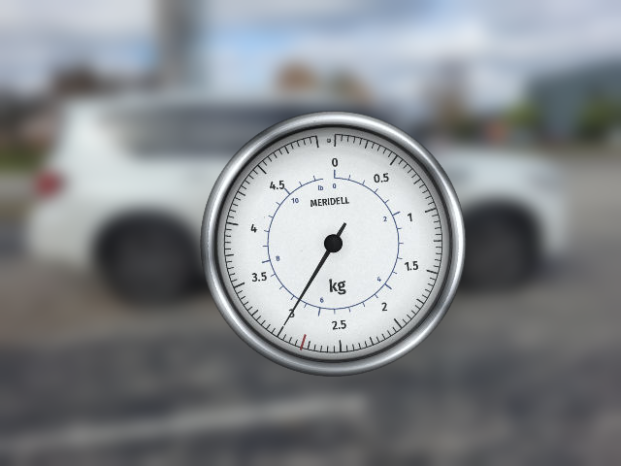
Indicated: 3; kg
